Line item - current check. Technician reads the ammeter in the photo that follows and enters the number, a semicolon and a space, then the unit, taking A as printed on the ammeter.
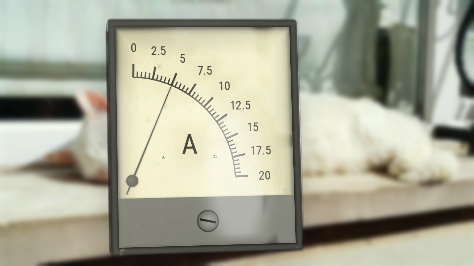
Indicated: 5; A
